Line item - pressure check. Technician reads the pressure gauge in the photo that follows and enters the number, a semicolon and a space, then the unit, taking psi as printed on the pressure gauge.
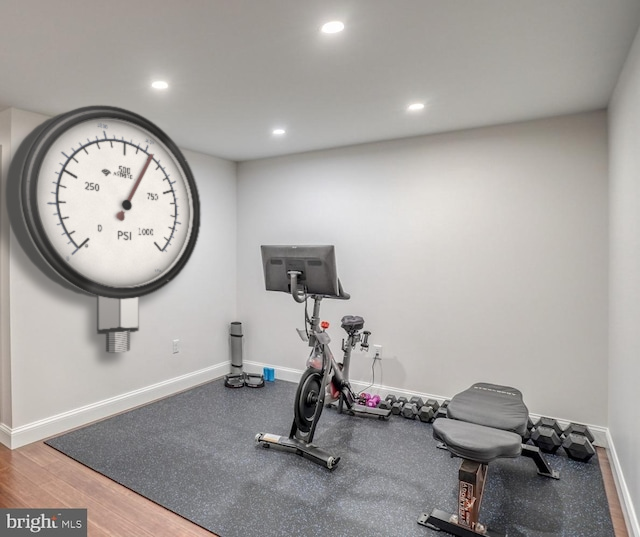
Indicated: 600; psi
